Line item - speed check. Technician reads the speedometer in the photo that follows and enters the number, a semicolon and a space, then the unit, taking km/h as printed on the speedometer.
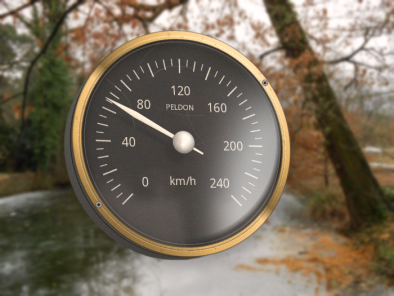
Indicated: 65; km/h
